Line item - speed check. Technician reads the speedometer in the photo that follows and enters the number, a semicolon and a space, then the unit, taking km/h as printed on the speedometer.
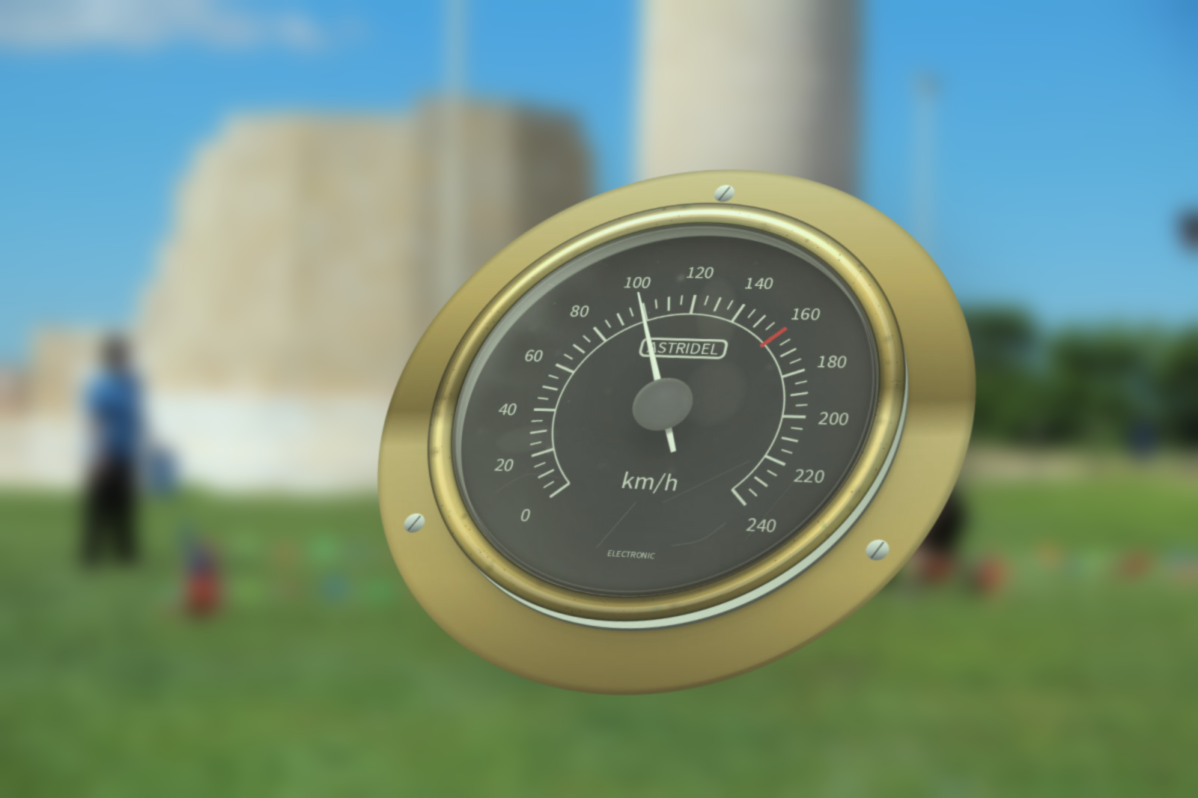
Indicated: 100; km/h
